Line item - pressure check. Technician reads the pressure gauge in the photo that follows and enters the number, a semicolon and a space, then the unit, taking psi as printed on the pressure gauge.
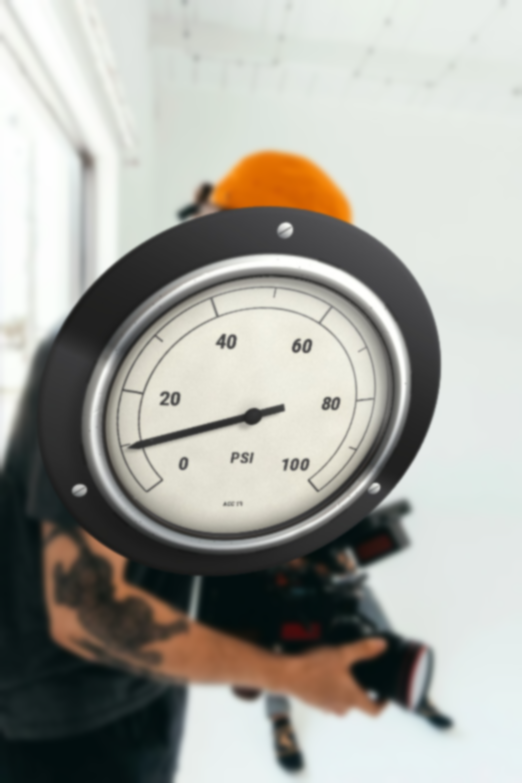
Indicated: 10; psi
